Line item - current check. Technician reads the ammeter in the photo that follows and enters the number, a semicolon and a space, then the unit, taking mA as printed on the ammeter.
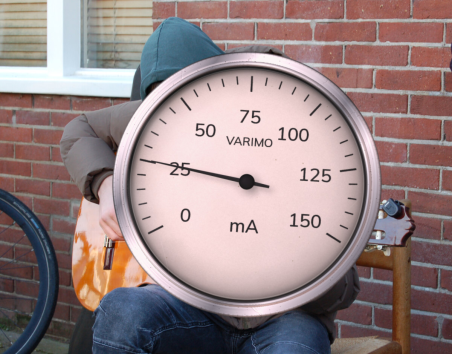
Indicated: 25; mA
